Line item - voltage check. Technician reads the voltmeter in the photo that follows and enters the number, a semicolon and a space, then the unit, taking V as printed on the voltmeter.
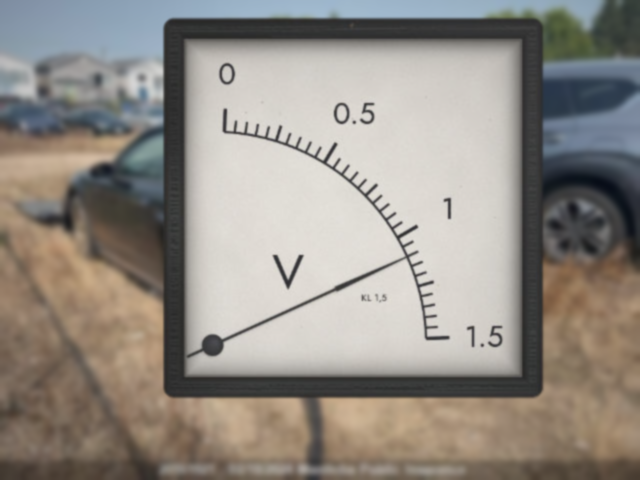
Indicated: 1.1; V
